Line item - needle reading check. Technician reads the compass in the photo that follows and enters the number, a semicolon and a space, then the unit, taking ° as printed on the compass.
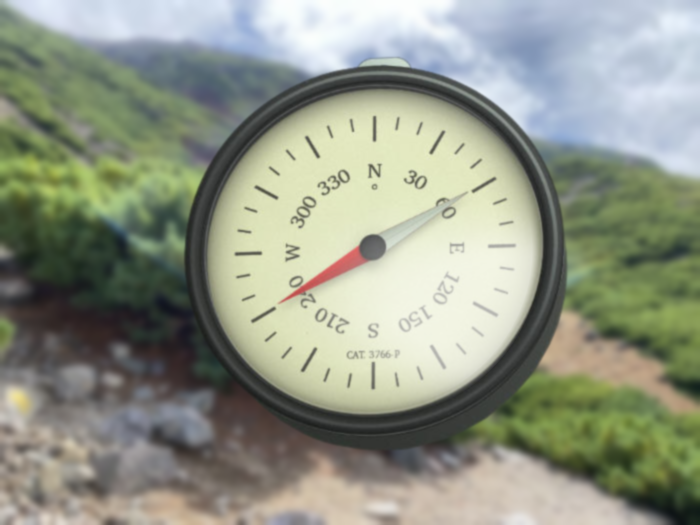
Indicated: 240; °
